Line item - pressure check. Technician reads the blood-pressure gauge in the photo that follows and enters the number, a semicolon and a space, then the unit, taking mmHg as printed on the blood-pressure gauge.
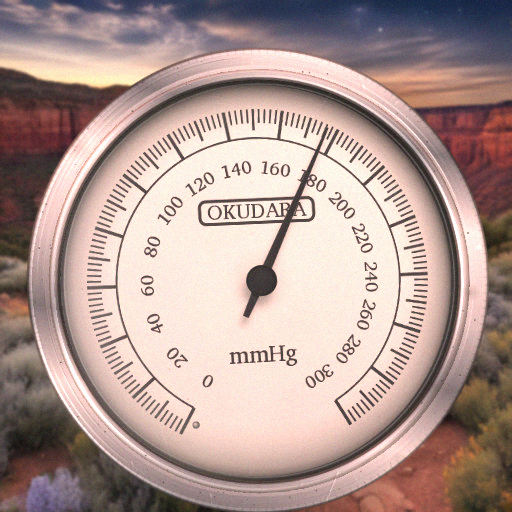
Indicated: 176; mmHg
